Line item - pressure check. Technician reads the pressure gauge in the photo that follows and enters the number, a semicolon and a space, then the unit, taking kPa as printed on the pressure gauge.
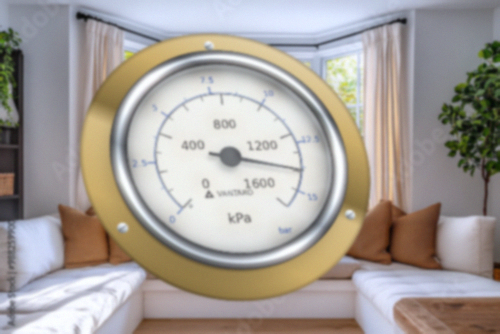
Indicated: 1400; kPa
